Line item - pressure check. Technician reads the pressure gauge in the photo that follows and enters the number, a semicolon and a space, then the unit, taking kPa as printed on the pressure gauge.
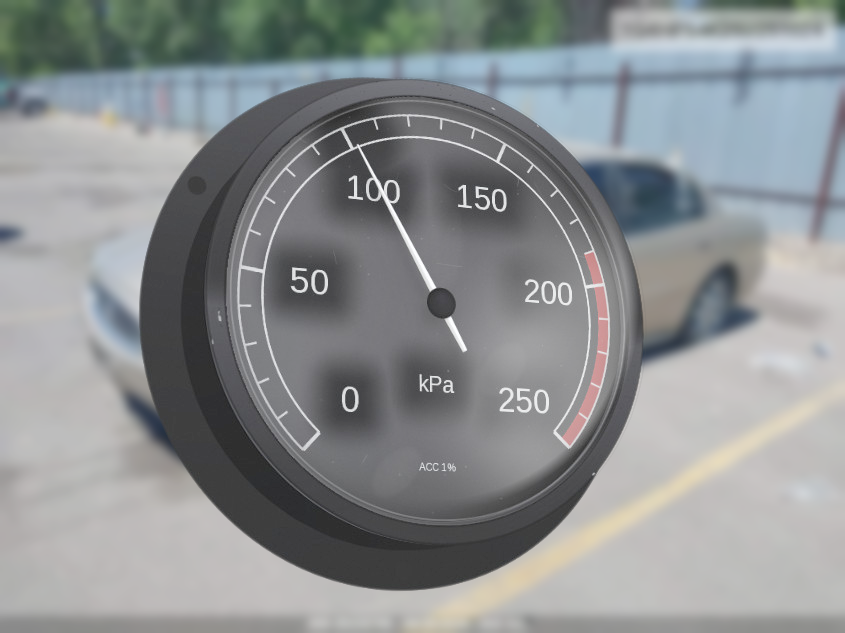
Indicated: 100; kPa
